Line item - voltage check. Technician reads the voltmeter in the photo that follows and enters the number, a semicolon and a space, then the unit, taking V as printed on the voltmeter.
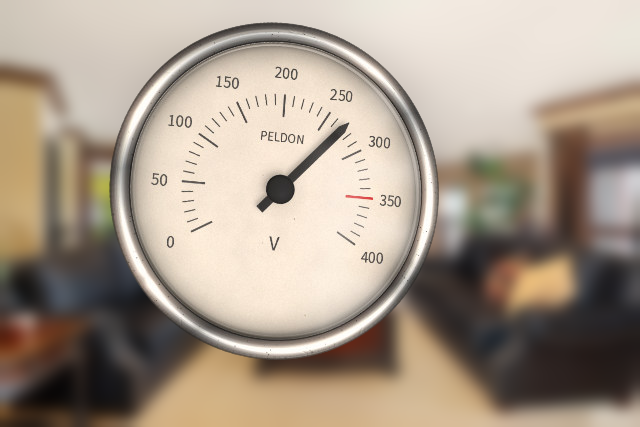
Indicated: 270; V
